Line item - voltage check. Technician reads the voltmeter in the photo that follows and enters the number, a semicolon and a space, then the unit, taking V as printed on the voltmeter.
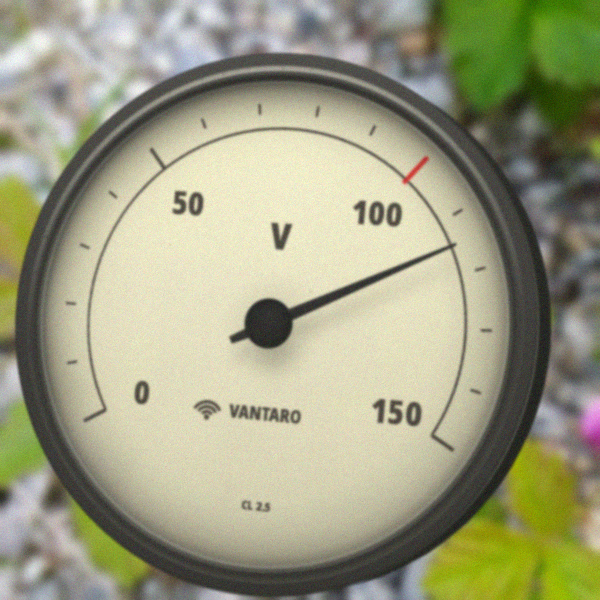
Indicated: 115; V
